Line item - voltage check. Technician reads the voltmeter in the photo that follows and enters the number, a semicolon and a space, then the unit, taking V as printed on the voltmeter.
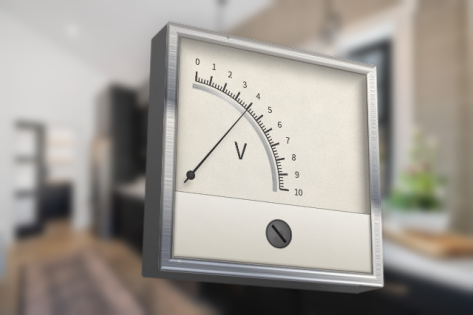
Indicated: 4; V
